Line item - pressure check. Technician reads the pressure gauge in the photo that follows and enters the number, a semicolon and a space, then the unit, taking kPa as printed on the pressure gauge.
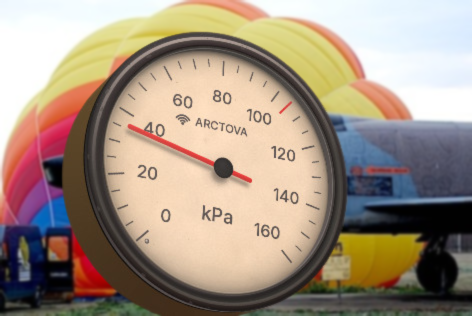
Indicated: 35; kPa
